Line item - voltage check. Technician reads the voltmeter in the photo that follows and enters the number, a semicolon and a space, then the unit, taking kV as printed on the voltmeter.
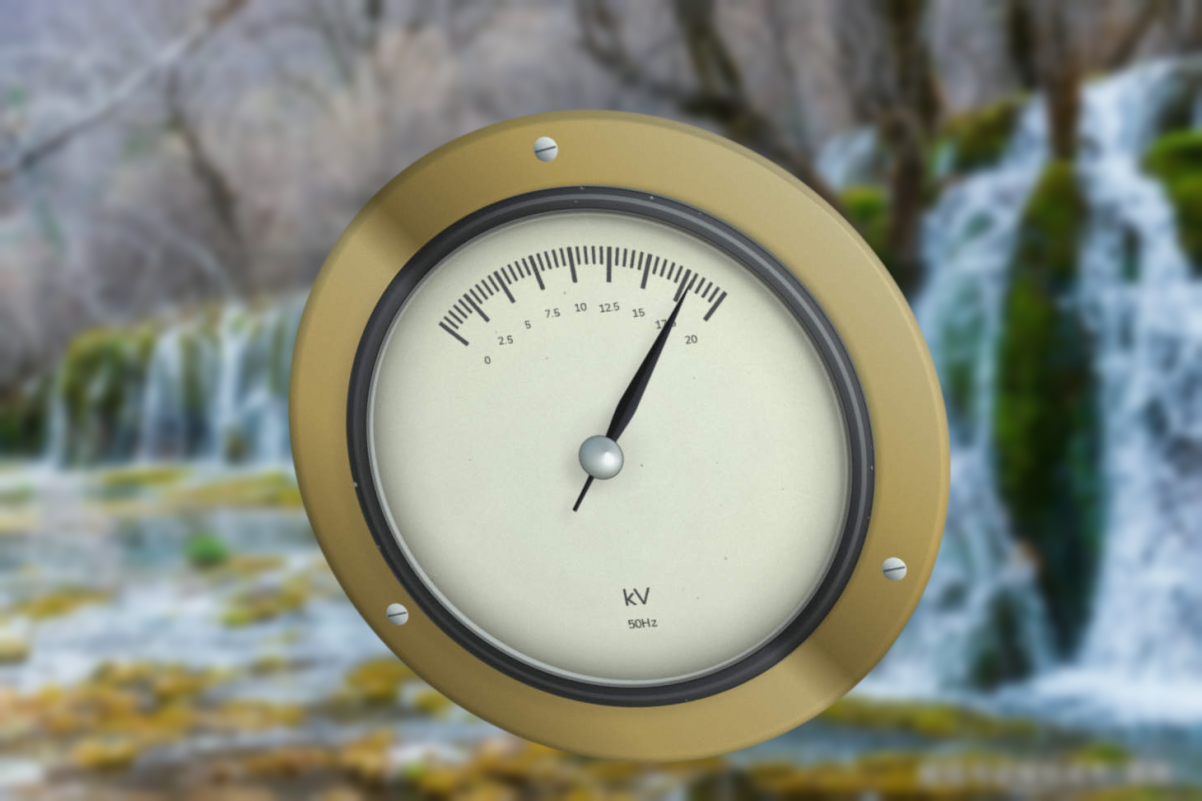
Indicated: 18; kV
